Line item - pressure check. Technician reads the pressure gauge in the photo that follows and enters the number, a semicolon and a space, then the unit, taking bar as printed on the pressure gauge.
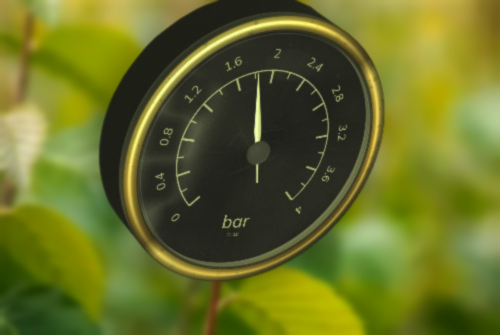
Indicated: 1.8; bar
